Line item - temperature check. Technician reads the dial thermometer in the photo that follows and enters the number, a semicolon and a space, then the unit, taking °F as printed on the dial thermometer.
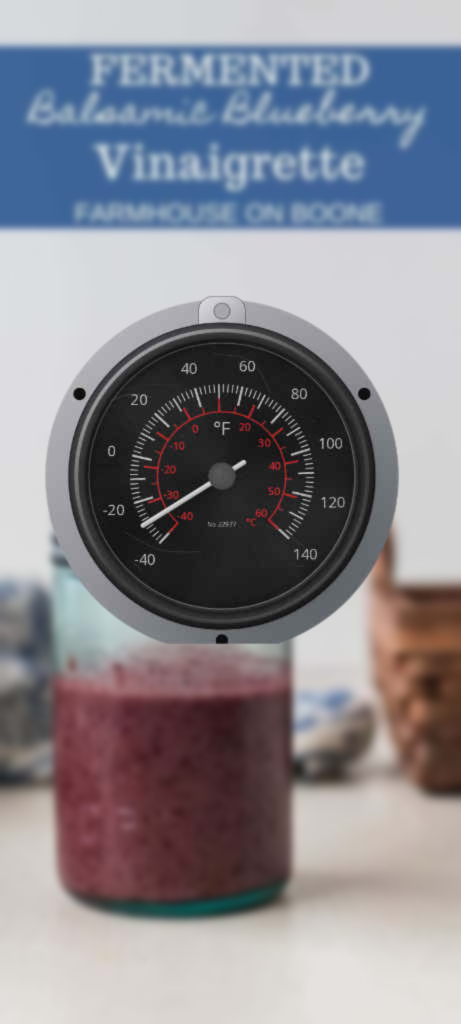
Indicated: -30; °F
